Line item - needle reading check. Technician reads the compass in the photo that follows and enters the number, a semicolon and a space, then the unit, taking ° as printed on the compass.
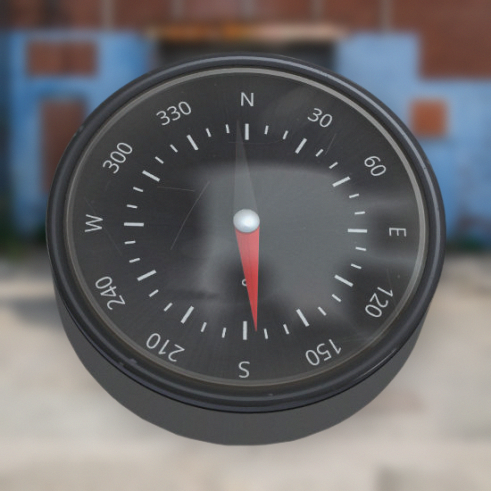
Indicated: 175; °
